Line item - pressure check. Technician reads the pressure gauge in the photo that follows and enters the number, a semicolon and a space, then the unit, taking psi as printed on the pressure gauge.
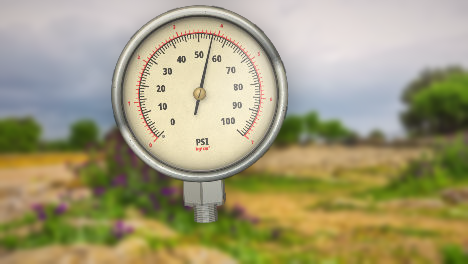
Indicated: 55; psi
